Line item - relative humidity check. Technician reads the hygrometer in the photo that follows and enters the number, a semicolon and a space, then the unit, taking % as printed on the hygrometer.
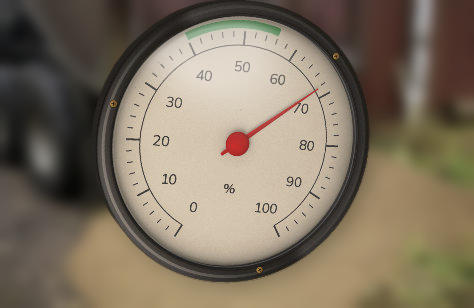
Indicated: 68; %
